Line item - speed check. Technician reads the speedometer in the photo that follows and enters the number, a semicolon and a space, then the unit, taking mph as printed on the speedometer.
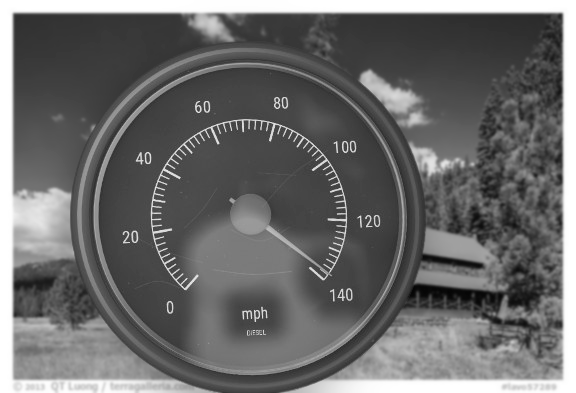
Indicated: 138; mph
